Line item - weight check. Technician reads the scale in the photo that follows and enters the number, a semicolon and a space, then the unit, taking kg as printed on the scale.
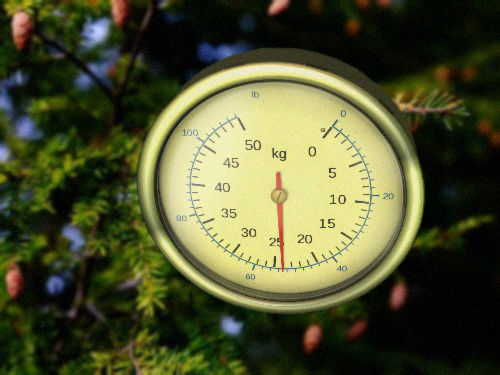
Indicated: 24; kg
